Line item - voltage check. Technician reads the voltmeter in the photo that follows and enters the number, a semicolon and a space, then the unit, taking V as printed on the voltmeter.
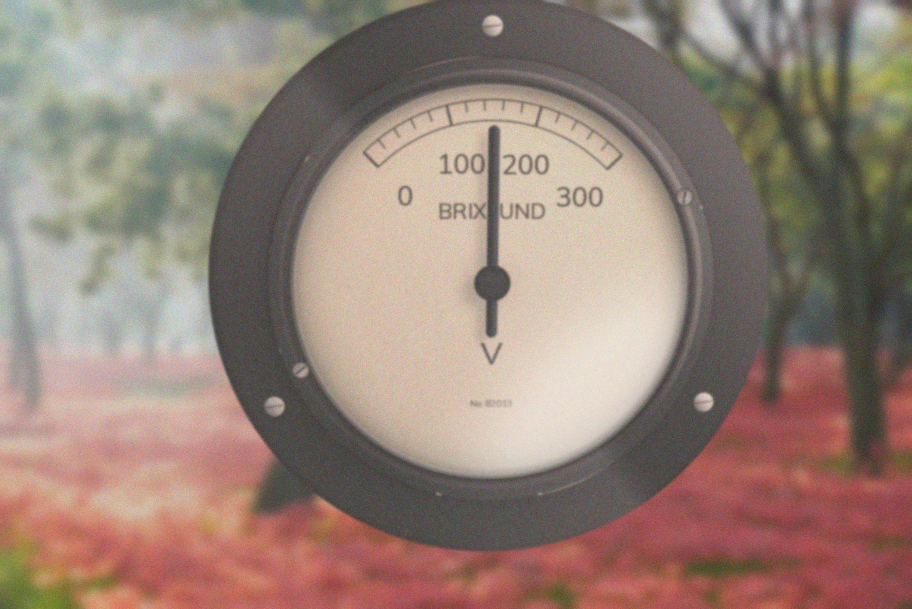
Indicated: 150; V
